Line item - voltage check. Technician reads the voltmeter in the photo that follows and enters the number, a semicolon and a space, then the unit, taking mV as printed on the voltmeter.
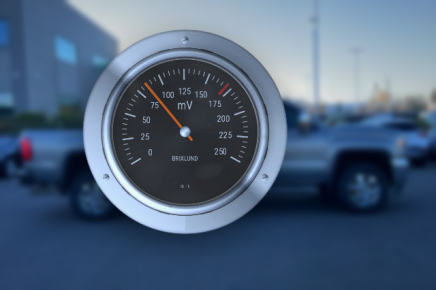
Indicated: 85; mV
